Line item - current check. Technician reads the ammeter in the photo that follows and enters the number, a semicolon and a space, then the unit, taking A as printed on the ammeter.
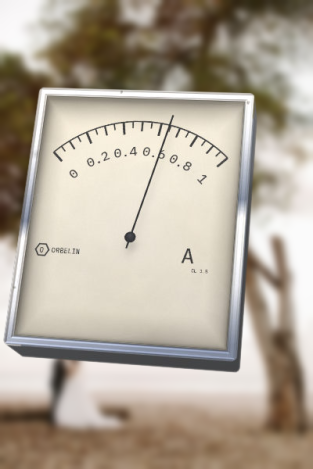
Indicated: 0.65; A
